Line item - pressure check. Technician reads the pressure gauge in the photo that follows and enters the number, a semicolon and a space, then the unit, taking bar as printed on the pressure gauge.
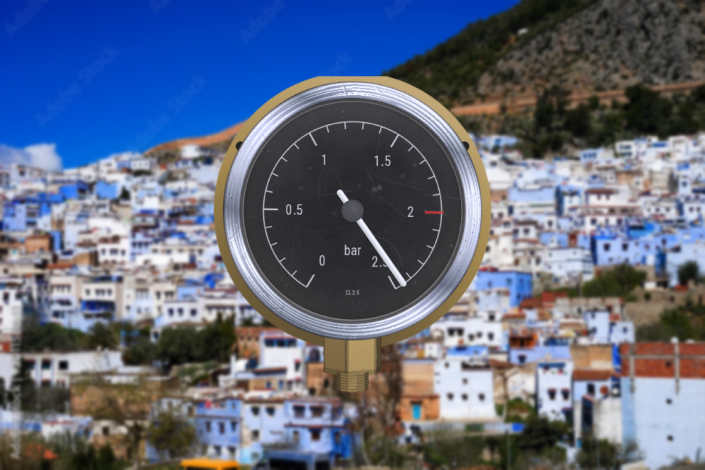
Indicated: 2.45; bar
